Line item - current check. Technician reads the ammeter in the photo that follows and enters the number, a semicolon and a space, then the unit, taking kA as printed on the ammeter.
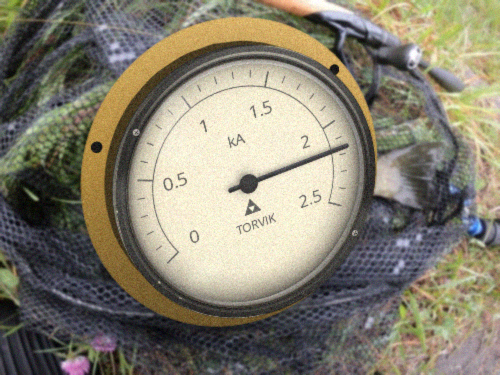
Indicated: 2.15; kA
